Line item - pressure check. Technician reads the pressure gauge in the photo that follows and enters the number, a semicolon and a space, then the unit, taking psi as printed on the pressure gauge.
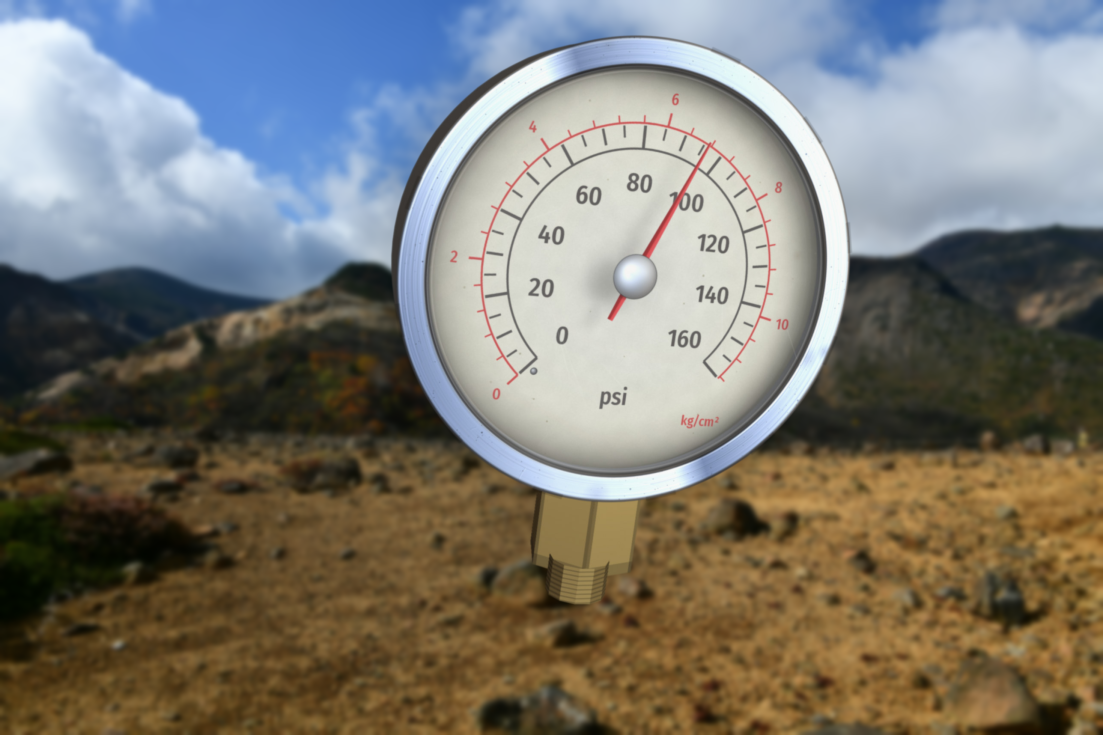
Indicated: 95; psi
